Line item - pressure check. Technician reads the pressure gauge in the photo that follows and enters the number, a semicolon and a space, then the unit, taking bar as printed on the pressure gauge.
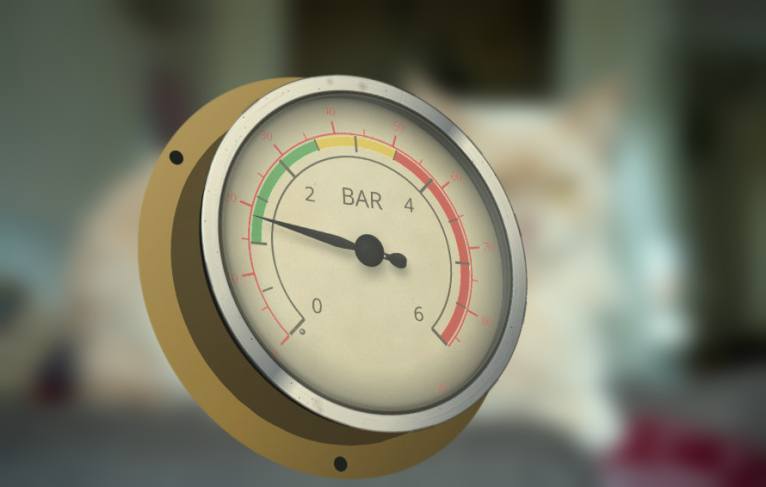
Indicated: 1.25; bar
